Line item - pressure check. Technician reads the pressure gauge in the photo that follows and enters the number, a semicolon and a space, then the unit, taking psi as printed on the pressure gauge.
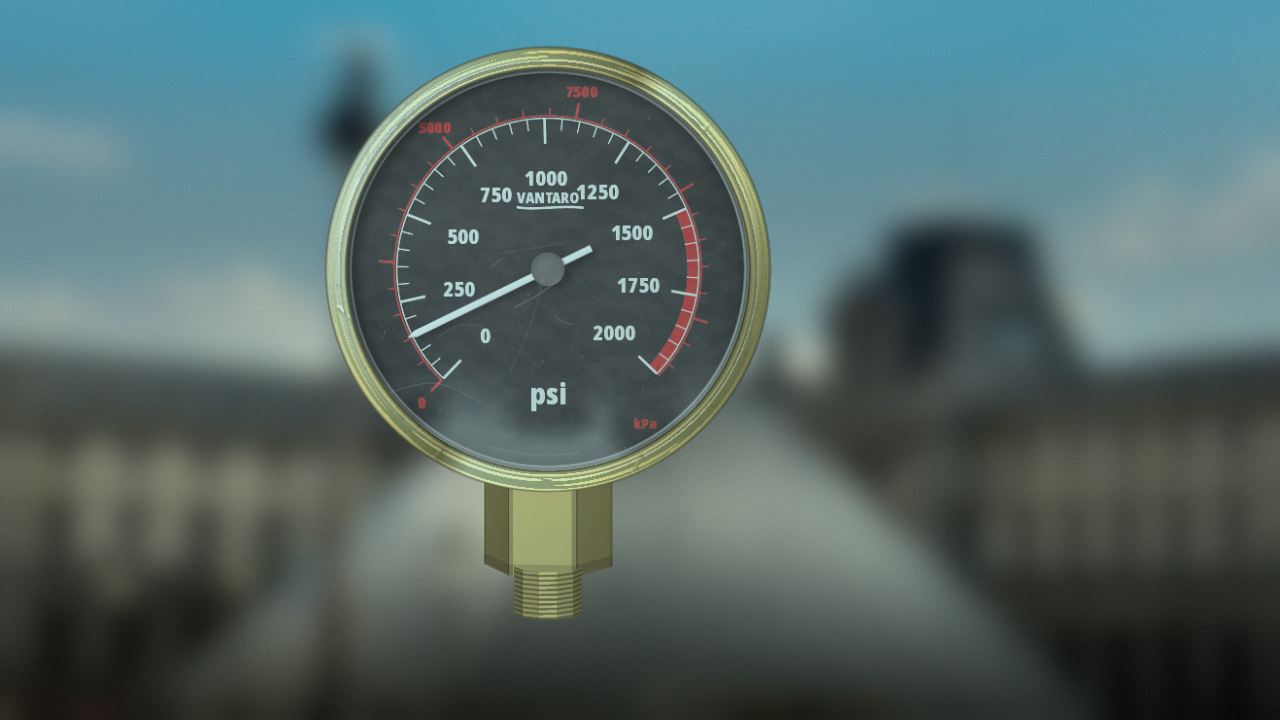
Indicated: 150; psi
